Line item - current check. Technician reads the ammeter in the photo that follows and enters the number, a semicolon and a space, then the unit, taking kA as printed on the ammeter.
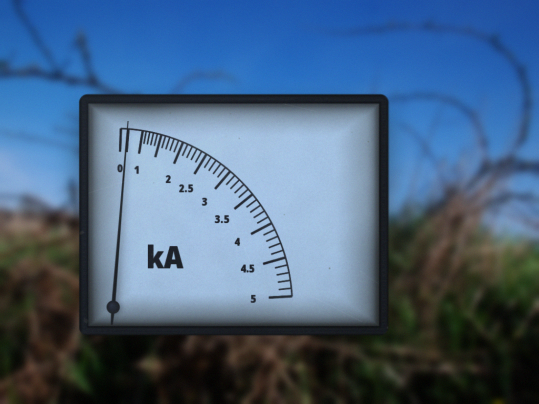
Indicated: 0.5; kA
